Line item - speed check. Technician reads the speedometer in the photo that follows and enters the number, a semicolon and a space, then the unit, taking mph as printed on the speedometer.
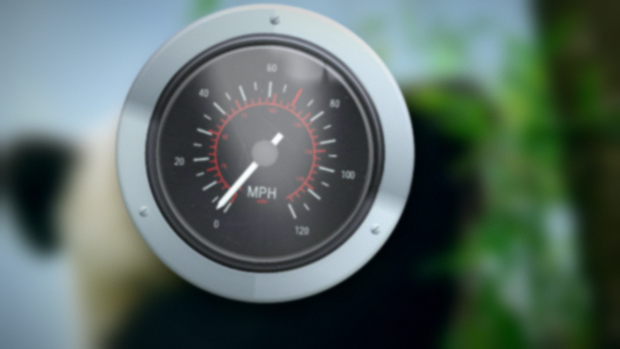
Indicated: 2.5; mph
